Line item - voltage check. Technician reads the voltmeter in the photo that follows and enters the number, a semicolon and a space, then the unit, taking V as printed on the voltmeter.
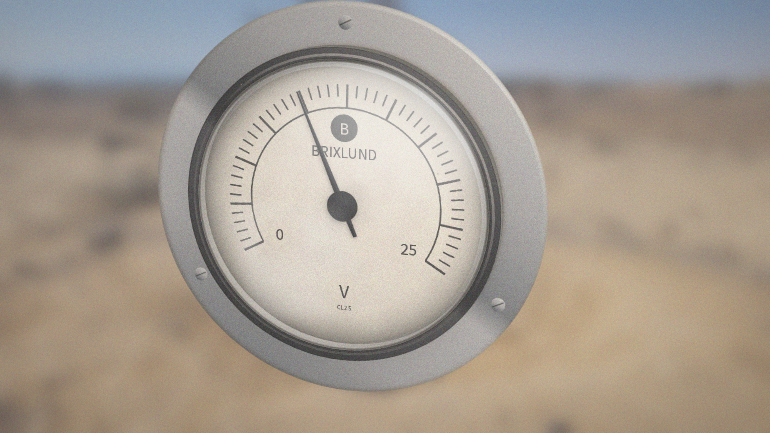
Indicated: 10; V
